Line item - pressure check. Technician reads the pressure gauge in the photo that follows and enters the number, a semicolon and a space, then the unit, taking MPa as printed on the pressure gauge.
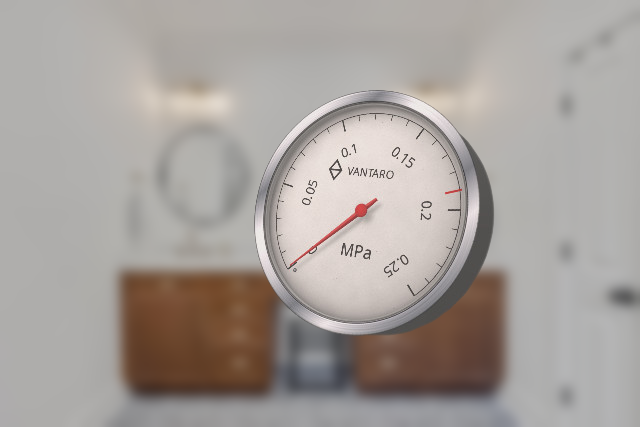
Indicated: 0; MPa
